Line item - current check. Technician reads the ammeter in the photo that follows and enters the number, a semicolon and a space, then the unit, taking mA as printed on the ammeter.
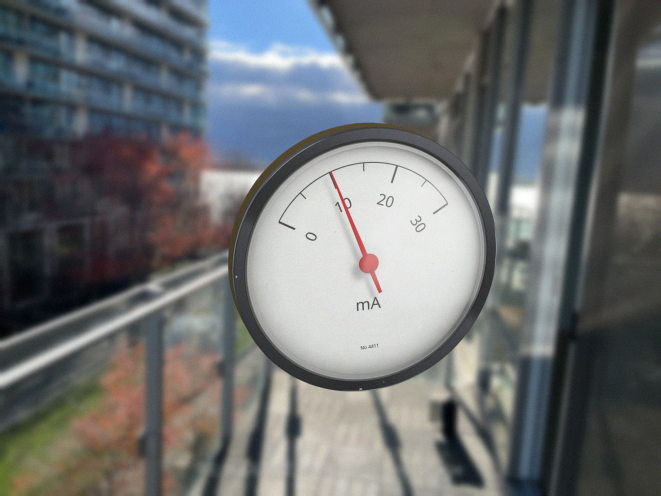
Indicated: 10; mA
